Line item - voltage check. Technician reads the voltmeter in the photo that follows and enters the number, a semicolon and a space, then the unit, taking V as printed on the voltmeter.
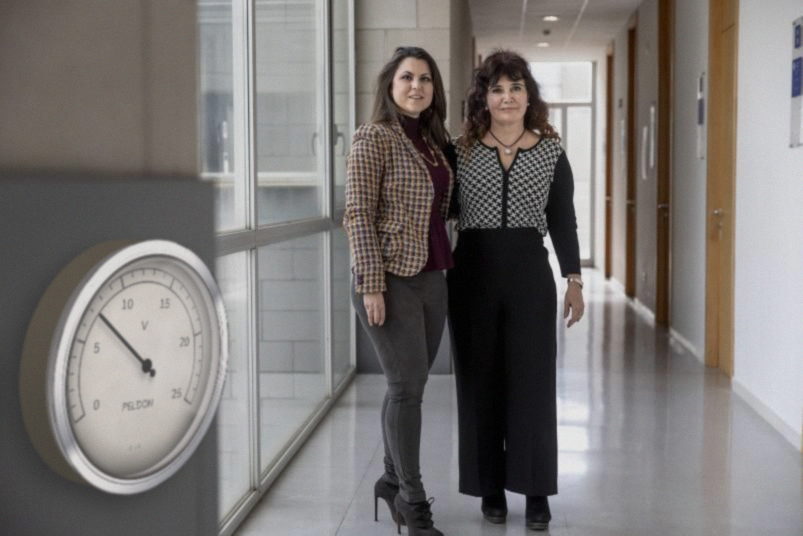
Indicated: 7; V
